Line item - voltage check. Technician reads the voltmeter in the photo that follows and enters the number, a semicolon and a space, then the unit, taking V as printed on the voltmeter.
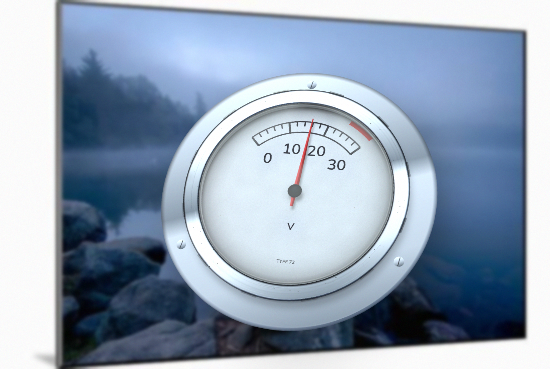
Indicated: 16; V
